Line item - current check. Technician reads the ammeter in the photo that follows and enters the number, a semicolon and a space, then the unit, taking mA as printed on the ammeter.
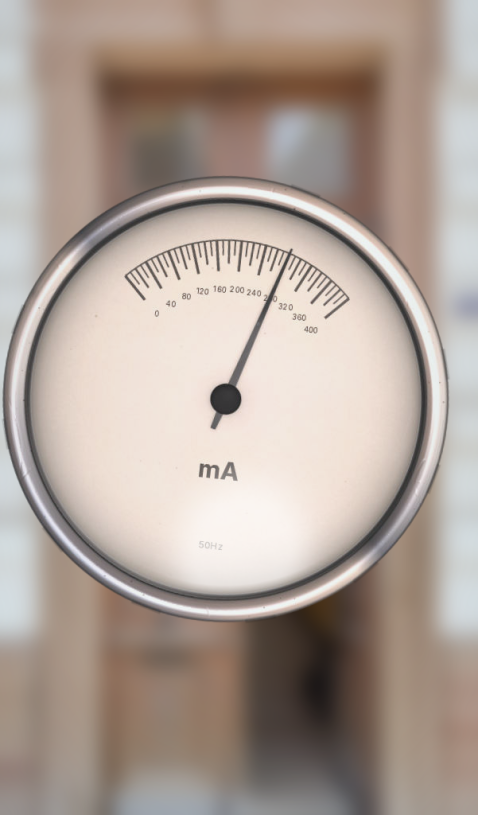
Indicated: 280; mA
